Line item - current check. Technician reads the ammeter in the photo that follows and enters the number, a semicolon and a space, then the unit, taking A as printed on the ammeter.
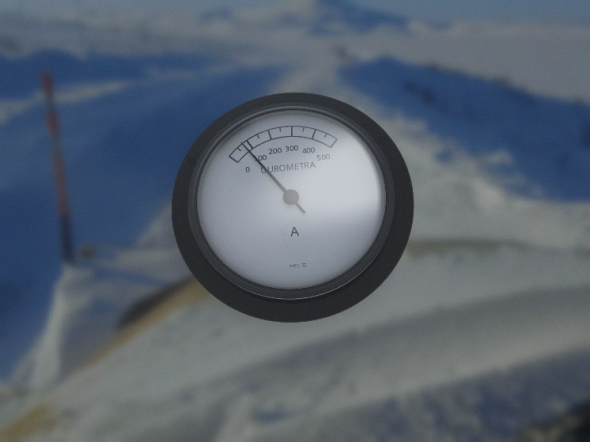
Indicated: 75; A
